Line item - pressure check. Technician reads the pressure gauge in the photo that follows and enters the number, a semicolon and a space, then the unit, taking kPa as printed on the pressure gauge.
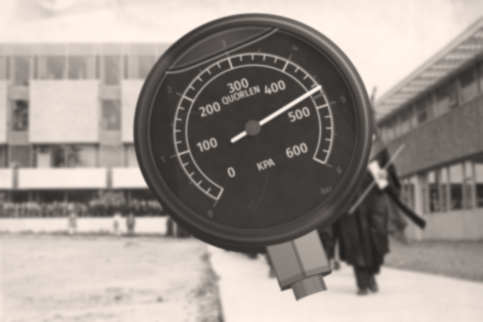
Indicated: 470; kPa
